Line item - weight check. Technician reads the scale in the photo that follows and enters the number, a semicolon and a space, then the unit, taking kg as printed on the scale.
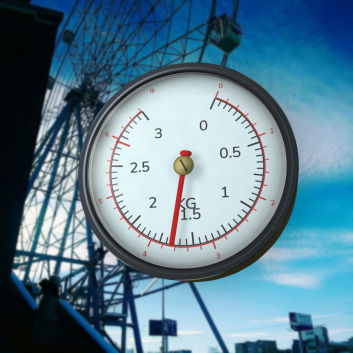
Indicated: 1.65; kg
